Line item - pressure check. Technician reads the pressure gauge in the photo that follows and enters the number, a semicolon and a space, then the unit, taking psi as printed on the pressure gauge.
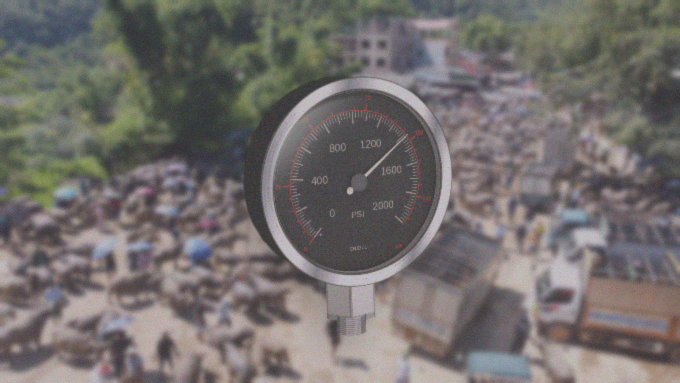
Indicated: 1400; psi
